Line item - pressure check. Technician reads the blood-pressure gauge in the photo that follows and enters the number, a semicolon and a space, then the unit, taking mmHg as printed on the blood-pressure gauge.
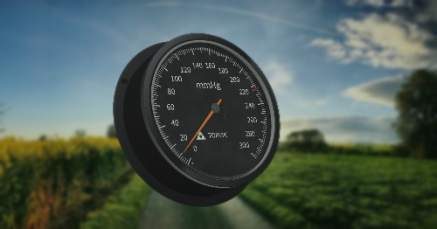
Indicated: 10; mmHg
